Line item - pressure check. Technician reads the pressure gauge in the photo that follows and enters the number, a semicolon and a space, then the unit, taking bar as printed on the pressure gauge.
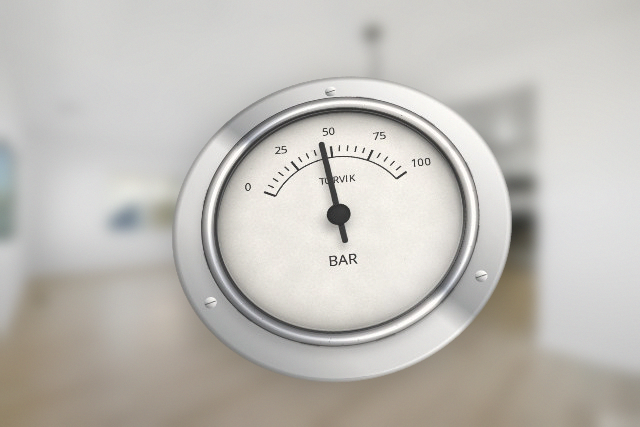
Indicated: 45; bar
